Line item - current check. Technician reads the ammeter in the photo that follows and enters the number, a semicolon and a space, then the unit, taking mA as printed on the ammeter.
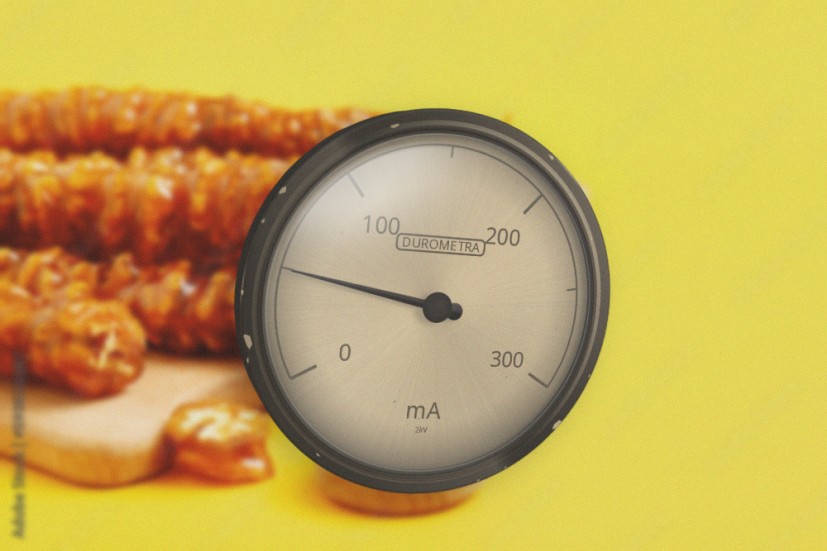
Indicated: 50; mA
